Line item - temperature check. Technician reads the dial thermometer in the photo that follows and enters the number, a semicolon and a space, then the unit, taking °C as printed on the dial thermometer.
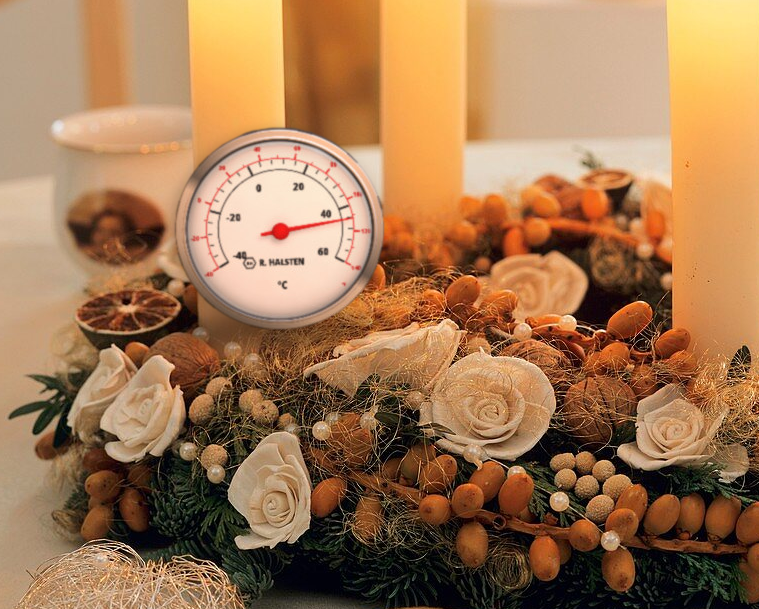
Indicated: 44; °C
